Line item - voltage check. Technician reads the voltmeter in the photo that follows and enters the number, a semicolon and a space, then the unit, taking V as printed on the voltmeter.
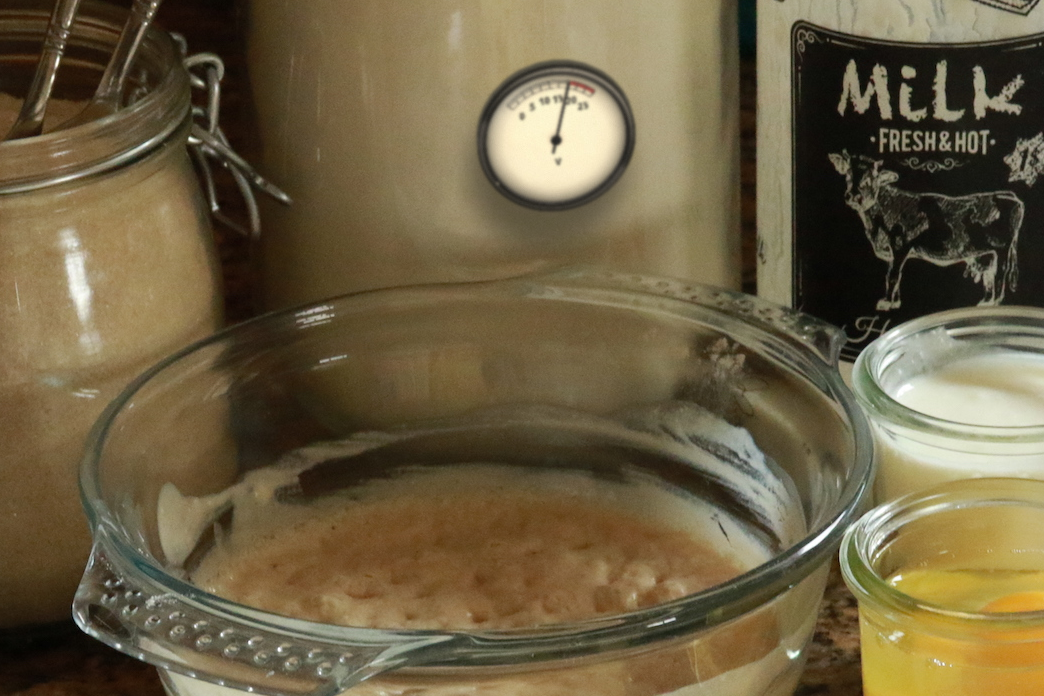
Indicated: 17.5; V
